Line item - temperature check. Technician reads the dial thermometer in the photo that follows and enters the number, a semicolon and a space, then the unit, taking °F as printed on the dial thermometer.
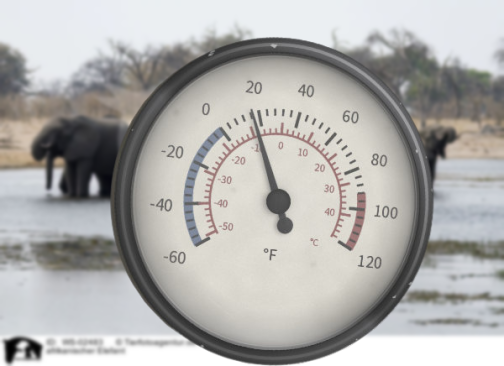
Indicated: 16; °F
